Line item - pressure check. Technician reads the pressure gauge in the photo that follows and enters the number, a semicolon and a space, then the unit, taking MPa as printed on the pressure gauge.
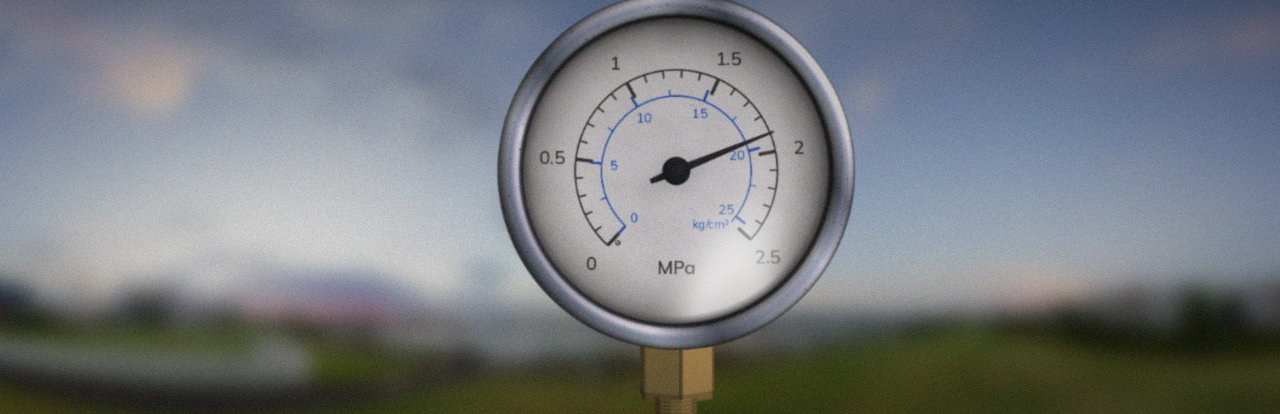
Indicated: 1.9; MPa
